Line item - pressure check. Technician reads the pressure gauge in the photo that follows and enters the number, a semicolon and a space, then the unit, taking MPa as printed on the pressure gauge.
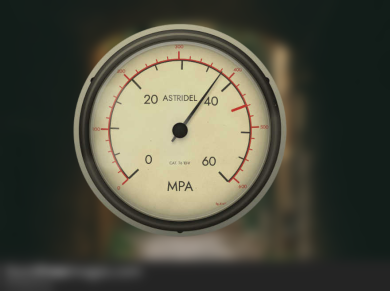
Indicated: 37.5; MPa
